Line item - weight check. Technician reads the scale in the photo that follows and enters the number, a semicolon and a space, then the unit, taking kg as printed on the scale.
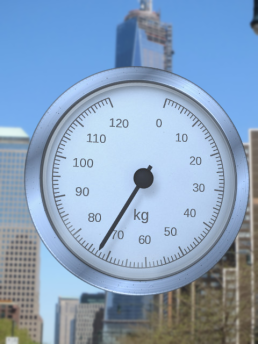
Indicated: 73; kg
